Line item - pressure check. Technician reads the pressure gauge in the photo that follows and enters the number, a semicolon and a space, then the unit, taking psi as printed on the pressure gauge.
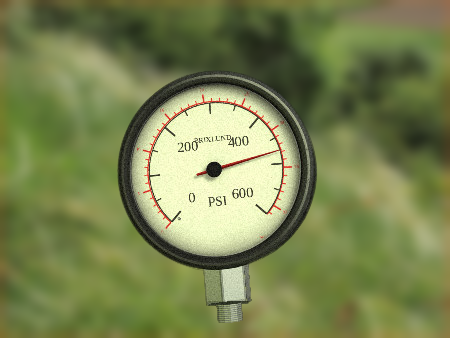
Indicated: 475; psi
